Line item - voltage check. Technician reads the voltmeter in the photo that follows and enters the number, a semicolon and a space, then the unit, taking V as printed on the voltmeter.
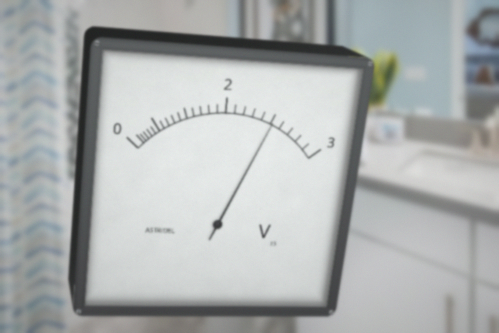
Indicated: 2.5; V
